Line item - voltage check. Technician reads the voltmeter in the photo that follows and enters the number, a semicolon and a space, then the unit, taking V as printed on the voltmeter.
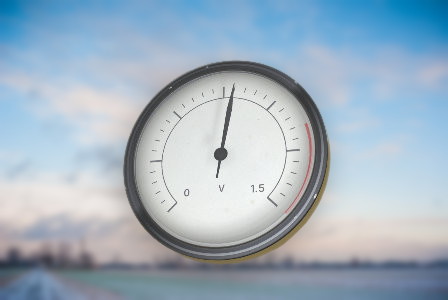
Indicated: 0.8; V
